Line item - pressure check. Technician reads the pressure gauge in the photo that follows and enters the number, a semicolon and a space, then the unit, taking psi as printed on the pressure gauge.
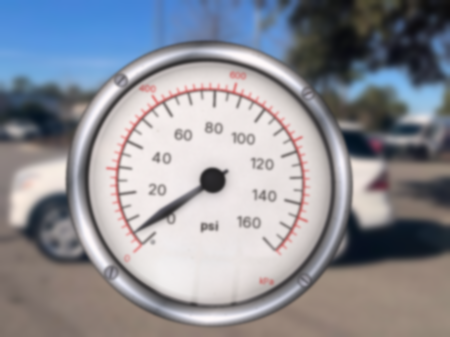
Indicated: 5; psi
